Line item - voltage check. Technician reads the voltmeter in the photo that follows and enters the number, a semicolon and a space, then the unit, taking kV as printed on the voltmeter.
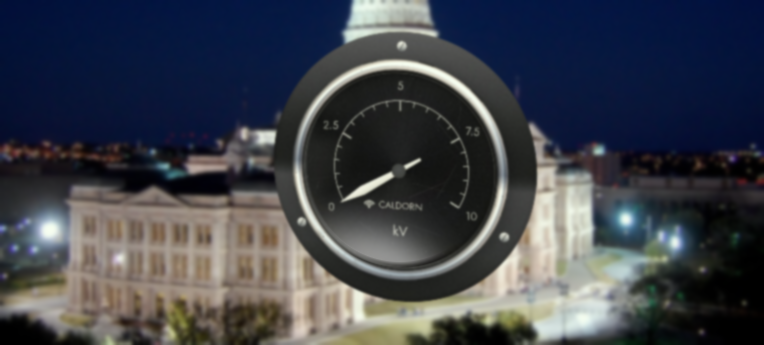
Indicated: 0; kV
